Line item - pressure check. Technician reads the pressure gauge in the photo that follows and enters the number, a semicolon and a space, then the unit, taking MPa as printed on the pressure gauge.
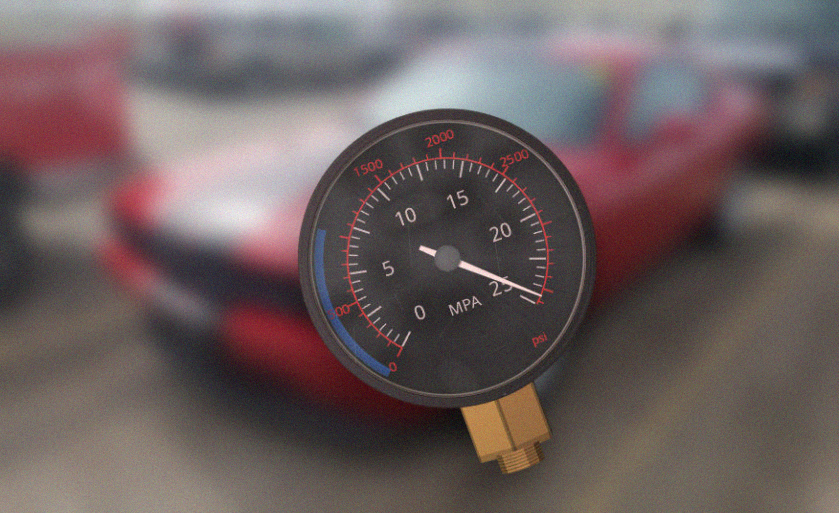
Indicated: 24.5; MPa
